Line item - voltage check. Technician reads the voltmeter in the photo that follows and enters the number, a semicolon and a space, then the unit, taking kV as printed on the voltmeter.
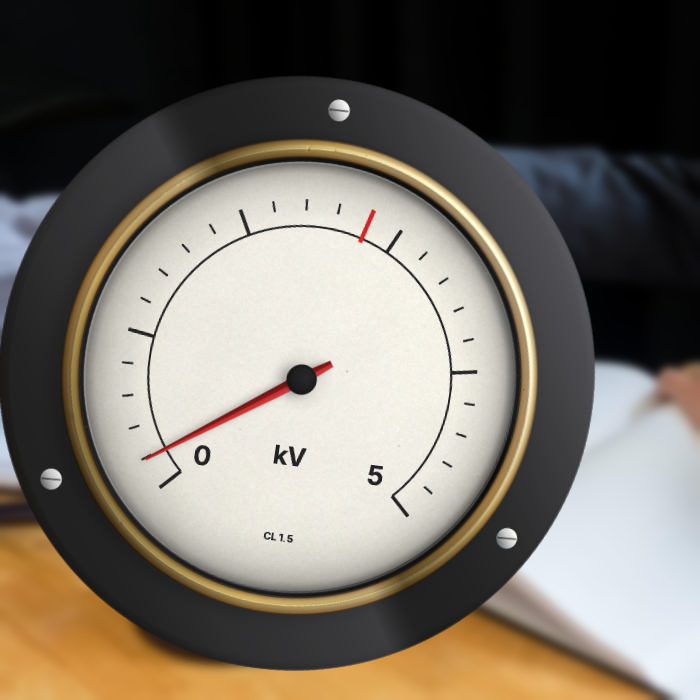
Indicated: 0.2; kV
